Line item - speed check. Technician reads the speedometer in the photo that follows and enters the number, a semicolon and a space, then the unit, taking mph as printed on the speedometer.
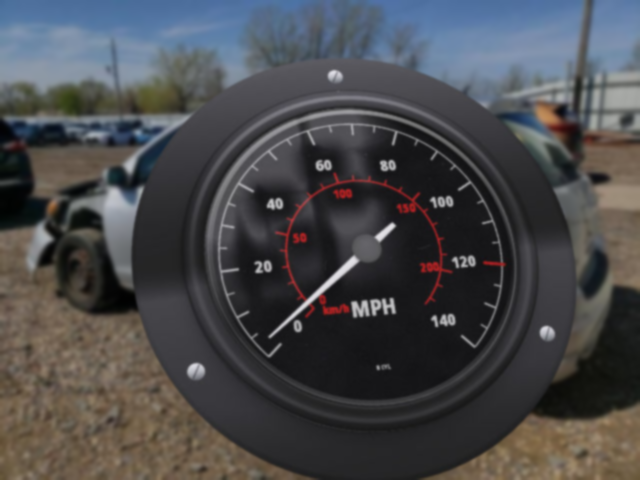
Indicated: 2.5; mph
